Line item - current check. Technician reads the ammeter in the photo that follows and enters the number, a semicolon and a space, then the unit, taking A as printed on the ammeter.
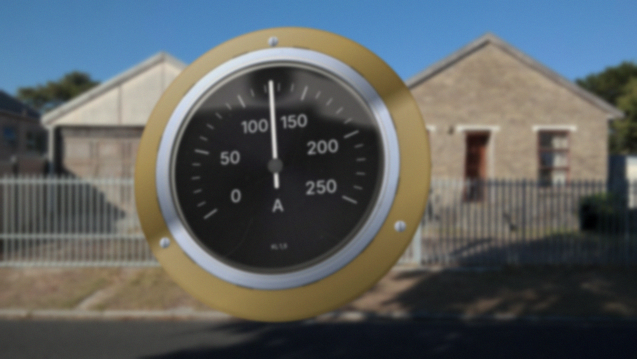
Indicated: 125; A
